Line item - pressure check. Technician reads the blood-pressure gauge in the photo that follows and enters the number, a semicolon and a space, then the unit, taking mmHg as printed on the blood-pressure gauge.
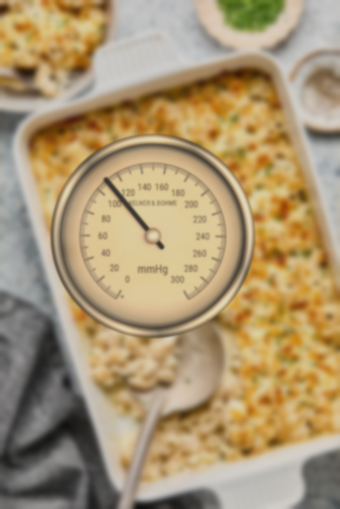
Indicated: 110; mmHg
